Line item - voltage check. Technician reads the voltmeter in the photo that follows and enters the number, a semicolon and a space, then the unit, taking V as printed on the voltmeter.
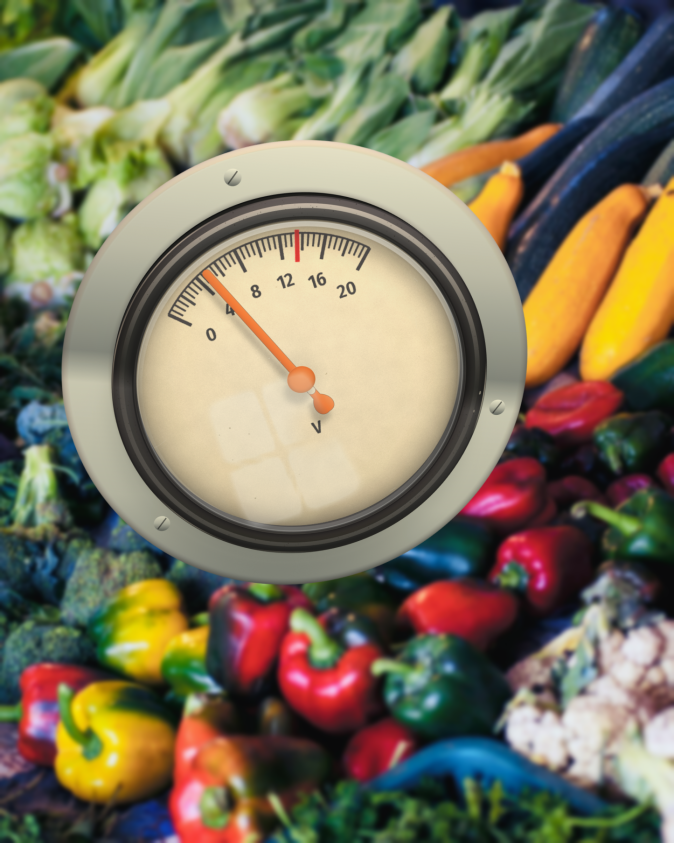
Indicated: 5; V
